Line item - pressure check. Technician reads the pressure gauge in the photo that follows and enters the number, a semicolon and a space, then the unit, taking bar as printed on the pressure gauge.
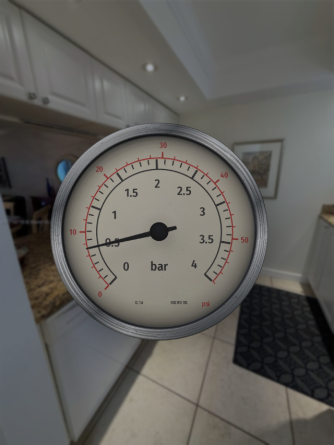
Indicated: 0.5; bar
